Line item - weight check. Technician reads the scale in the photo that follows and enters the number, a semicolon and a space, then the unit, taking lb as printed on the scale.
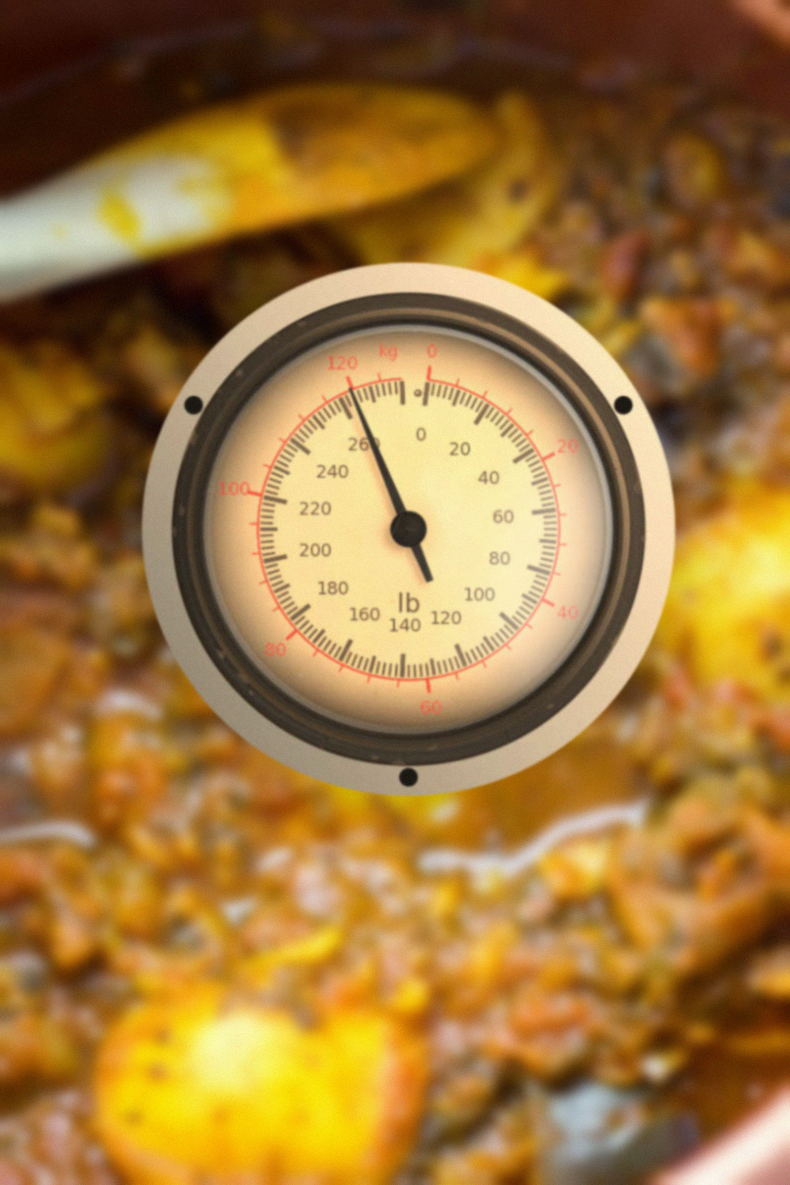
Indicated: 264; lb
